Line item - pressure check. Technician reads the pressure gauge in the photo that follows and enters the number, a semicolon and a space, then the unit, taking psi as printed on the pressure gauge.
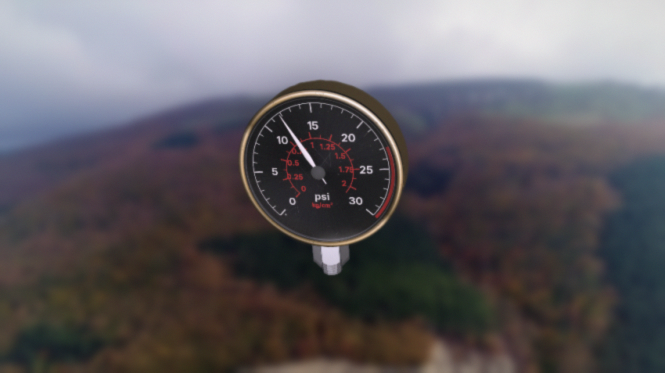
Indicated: 12; psi
